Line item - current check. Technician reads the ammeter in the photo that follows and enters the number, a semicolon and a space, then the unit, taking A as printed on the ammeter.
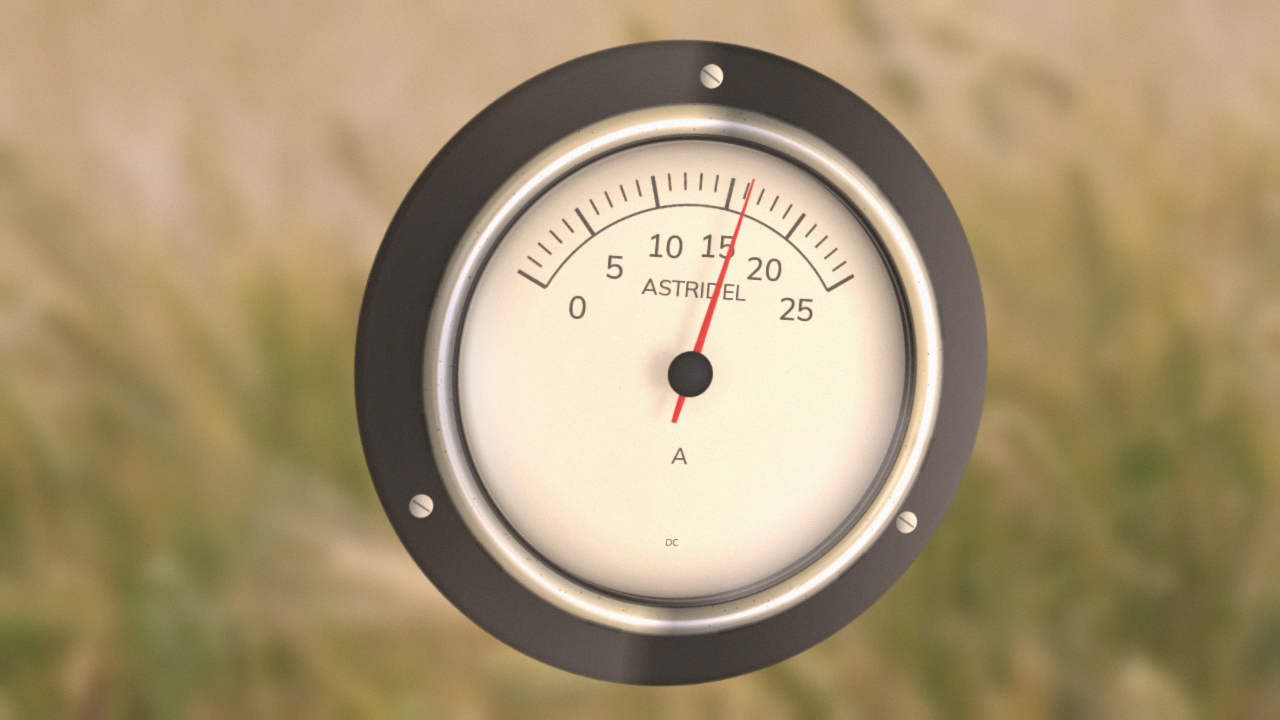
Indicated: 16; A
